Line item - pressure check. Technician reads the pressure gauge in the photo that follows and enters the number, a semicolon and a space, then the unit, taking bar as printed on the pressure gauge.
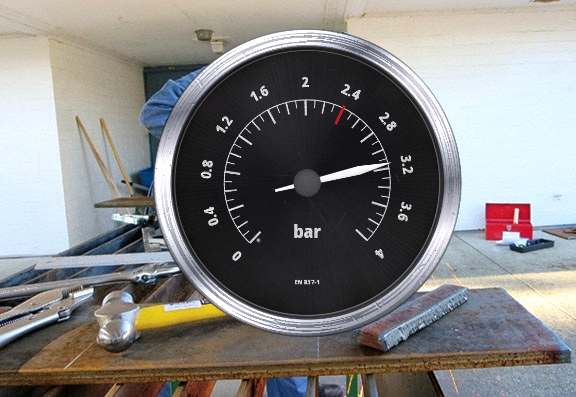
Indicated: 3.15; bar
